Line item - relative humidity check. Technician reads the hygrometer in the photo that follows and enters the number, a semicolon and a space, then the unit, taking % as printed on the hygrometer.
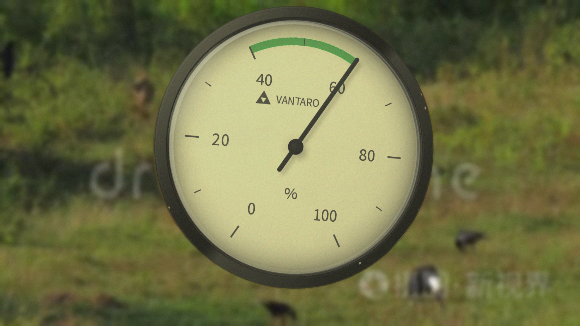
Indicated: 60; %
